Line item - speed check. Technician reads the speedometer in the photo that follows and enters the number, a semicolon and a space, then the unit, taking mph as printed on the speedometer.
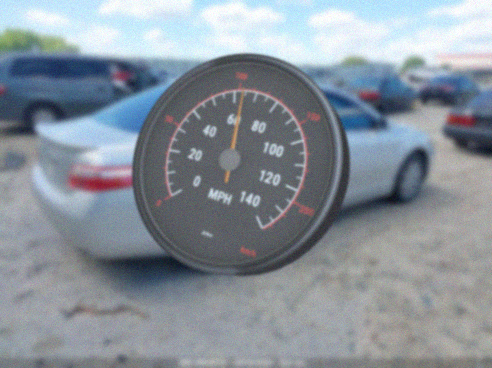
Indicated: 65; mph
